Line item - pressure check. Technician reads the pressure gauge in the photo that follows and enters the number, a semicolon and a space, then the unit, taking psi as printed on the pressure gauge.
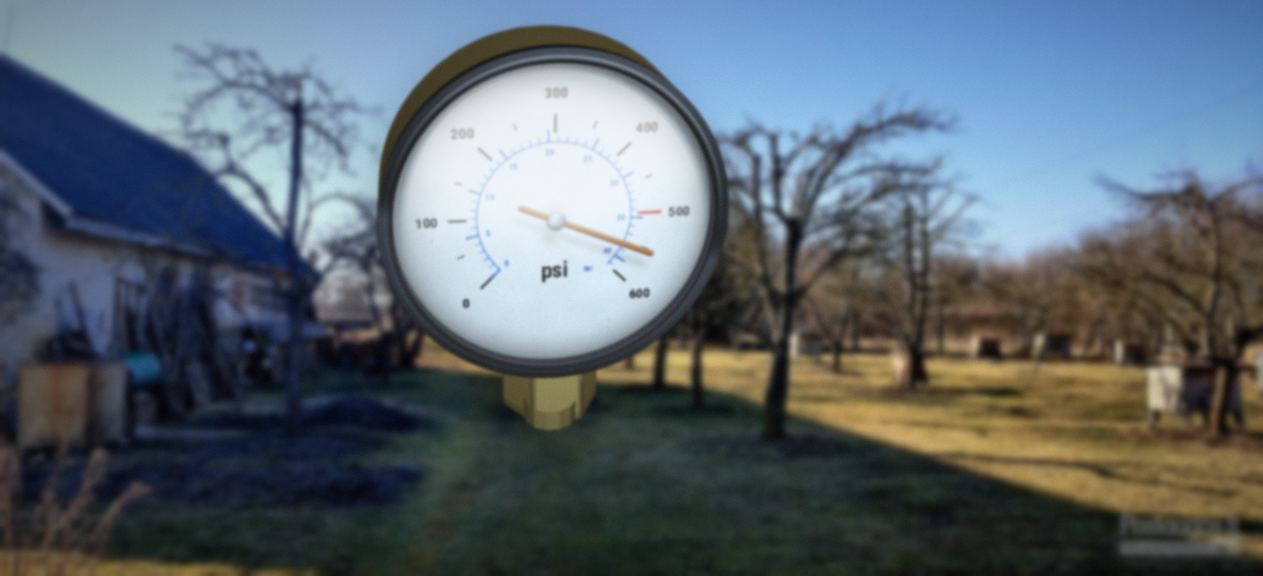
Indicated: 550; psi
